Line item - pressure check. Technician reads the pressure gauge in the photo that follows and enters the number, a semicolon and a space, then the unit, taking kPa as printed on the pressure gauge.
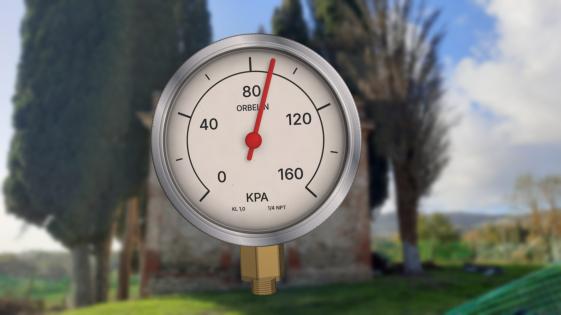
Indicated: 90; kPa
